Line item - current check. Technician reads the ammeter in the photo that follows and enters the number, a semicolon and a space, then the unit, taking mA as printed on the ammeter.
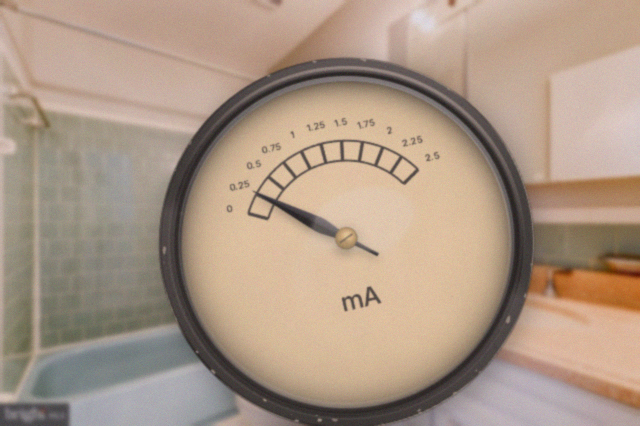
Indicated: 0.25; mA
